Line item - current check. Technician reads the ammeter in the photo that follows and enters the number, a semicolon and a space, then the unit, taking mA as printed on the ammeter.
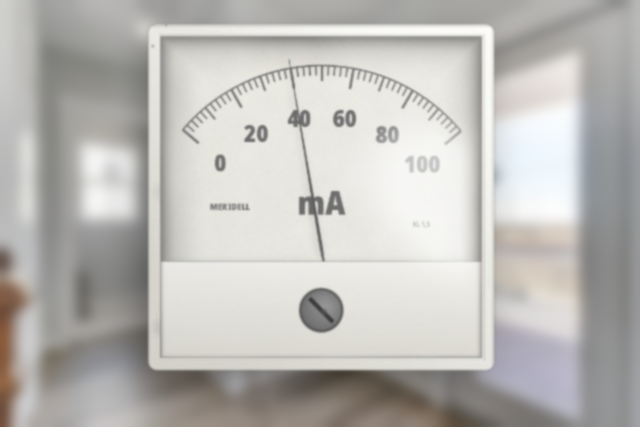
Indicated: 40; mA
